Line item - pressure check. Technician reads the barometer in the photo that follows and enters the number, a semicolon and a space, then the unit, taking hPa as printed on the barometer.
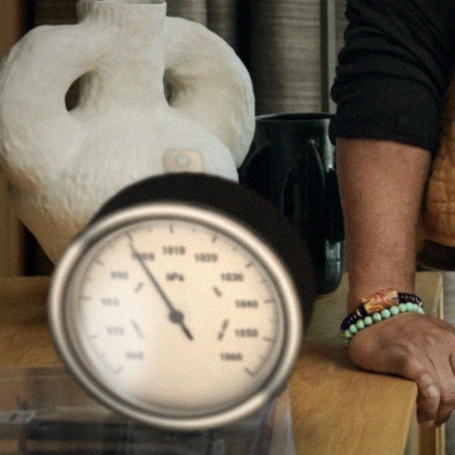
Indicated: 1000; hPa
